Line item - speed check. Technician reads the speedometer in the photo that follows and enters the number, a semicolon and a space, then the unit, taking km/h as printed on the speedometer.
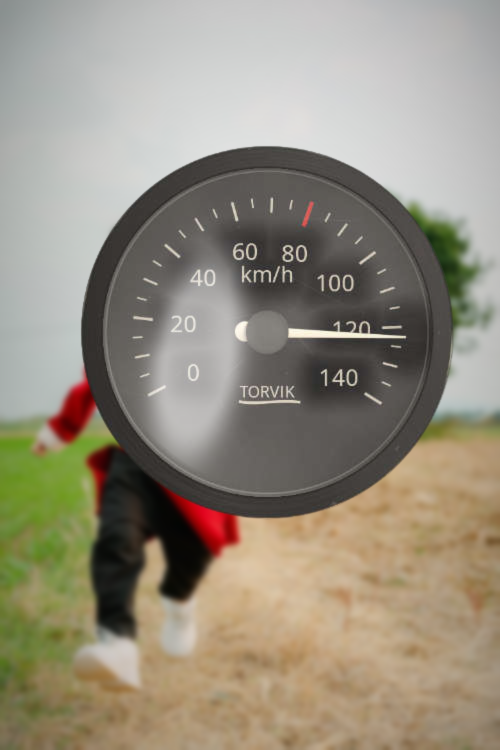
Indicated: 122.5; km/h
